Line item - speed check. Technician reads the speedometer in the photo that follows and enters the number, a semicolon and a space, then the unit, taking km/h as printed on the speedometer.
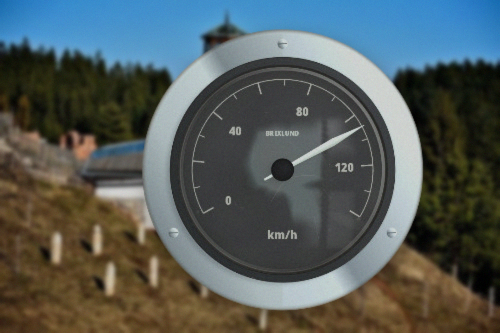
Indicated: 105; km/h
